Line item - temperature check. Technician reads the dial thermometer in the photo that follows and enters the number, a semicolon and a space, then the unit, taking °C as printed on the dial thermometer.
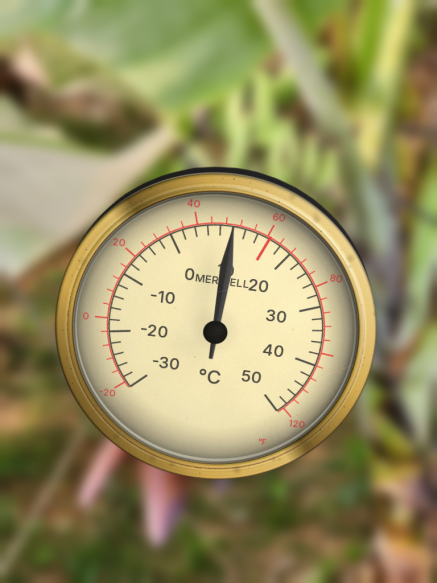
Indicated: 10; °C
